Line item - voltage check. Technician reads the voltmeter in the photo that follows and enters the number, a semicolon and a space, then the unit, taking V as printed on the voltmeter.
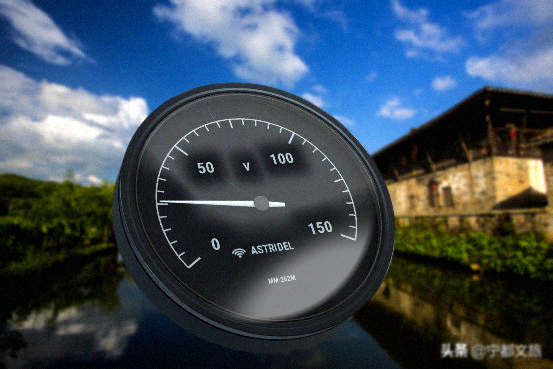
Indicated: 25; V
